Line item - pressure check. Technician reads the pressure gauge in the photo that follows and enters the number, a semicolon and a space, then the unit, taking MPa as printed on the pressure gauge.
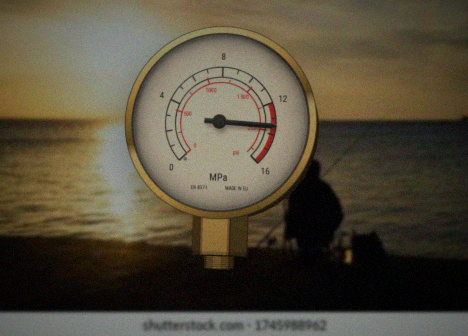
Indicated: 13.5; MPa
